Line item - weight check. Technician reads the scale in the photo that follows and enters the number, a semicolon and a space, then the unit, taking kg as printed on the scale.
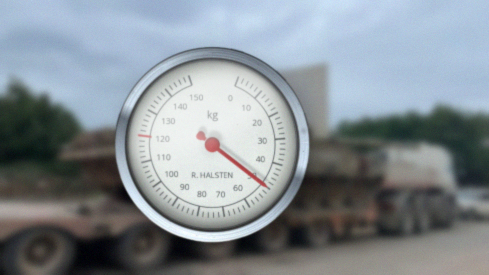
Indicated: 50; kg
